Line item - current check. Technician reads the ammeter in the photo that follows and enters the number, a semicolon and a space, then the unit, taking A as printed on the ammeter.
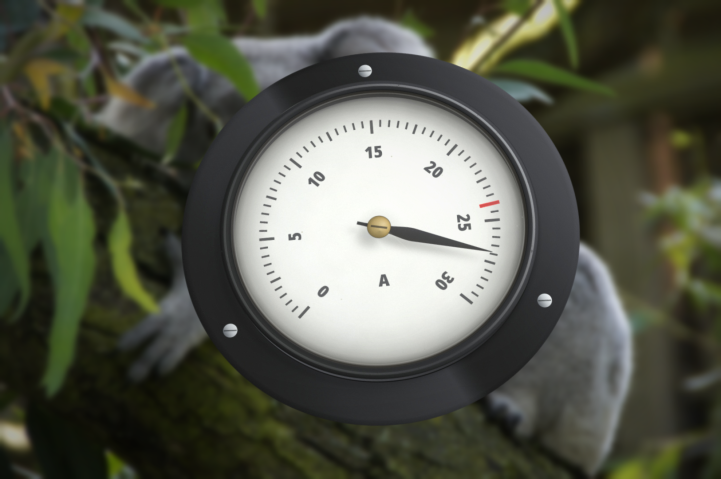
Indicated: 27; A
